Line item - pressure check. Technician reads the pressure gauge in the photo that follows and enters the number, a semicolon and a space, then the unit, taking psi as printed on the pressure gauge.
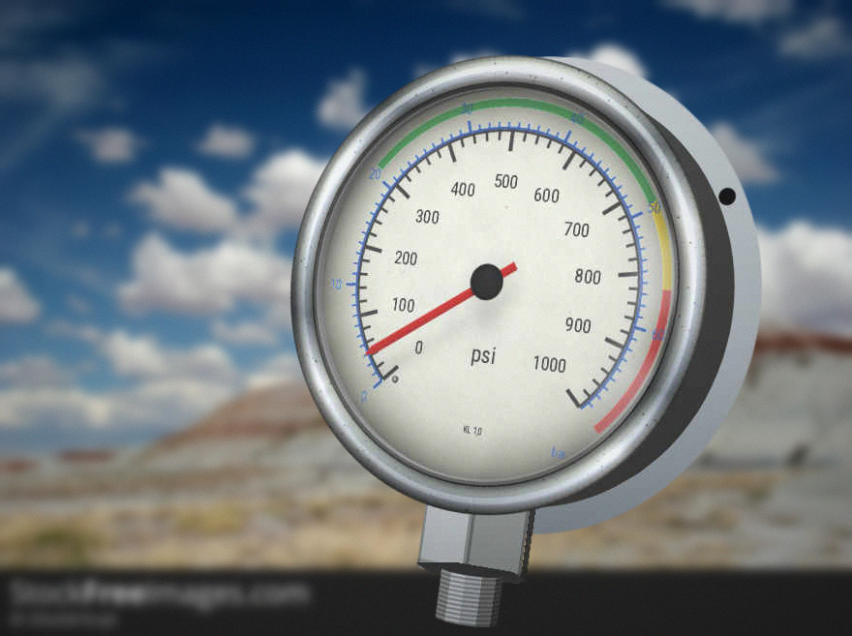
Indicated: 40; psi
